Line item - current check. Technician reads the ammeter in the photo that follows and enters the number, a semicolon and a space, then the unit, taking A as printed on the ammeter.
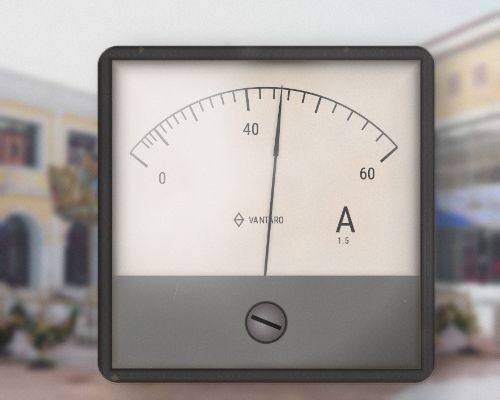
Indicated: 45; A
